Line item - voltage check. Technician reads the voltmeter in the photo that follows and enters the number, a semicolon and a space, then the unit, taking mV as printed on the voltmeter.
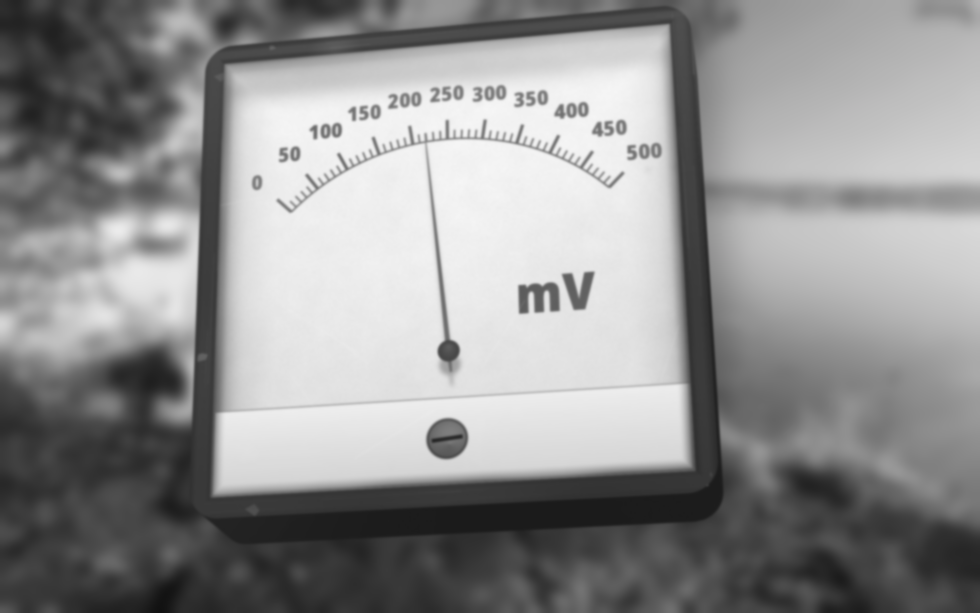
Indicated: 220; mV
